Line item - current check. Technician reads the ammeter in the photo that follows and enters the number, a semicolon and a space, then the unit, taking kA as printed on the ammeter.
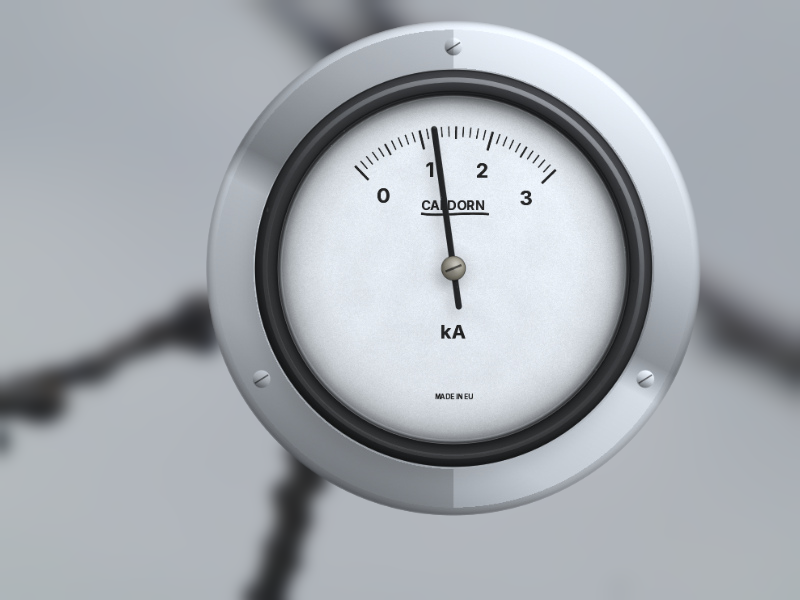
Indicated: 1.2; kA
